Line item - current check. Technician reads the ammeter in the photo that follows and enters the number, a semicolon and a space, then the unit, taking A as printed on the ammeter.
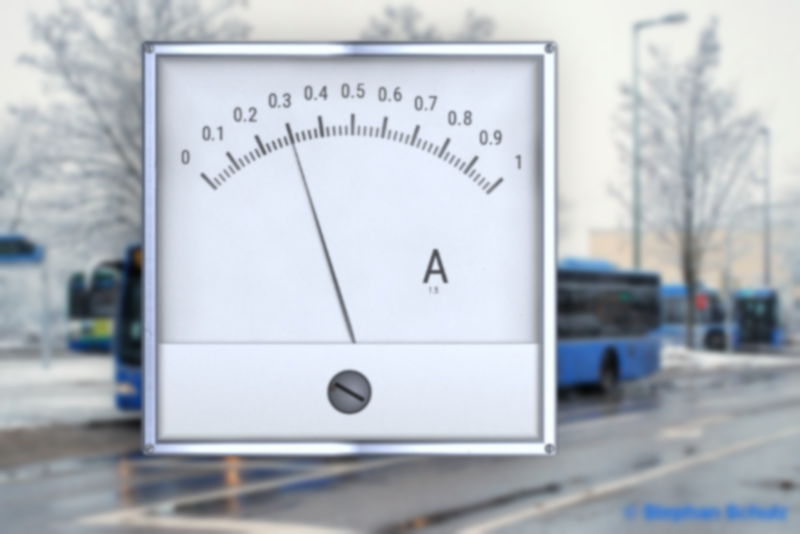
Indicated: 0.3; A
